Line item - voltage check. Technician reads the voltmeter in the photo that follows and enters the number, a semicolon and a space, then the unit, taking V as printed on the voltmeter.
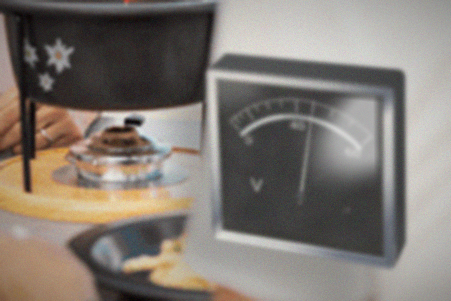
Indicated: 45; V
